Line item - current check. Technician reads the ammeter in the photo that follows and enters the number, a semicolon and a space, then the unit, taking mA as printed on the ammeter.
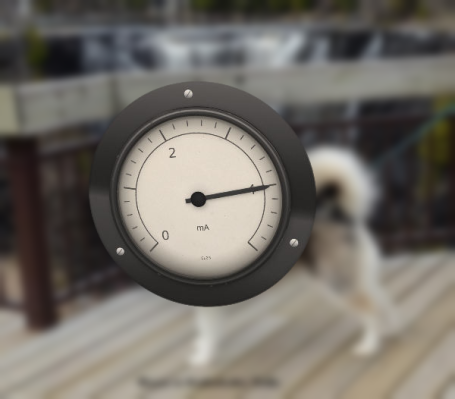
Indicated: 4; mA
